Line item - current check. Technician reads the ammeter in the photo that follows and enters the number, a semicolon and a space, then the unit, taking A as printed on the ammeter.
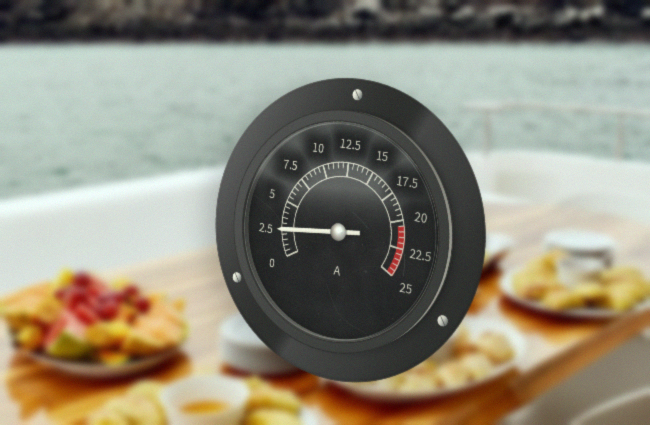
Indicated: 2.5; A
